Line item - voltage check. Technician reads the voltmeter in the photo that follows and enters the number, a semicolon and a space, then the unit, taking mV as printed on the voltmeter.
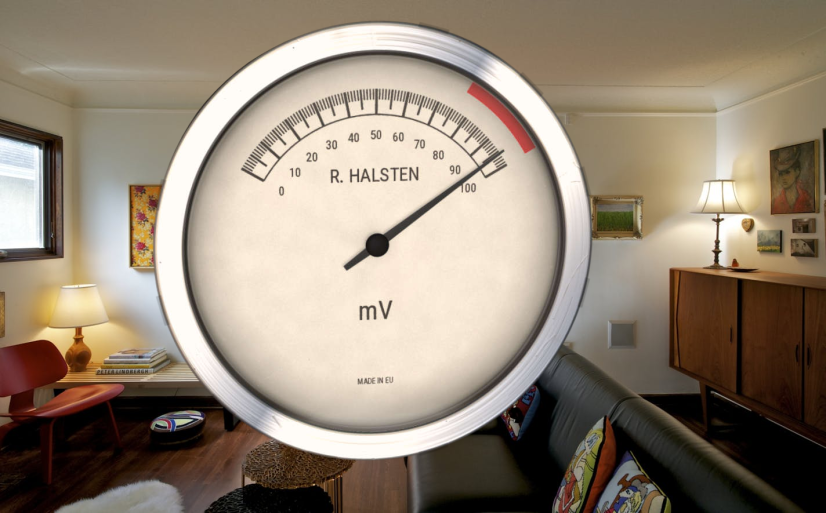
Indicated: 95; mV
